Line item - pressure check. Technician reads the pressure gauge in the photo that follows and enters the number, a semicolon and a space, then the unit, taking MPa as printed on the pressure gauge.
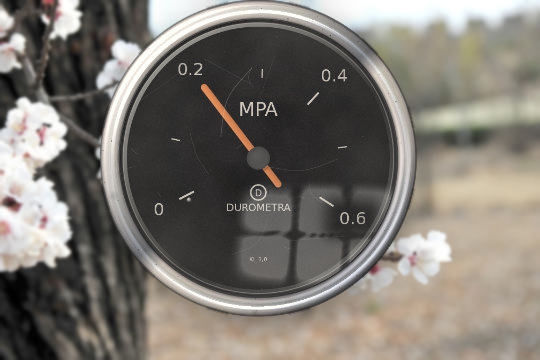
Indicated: 0.2; MPa
